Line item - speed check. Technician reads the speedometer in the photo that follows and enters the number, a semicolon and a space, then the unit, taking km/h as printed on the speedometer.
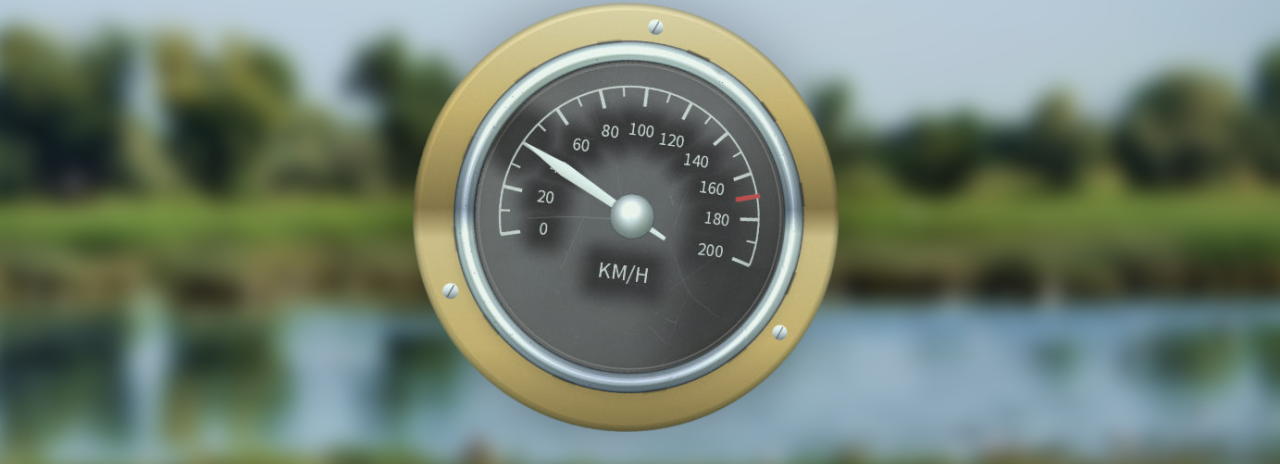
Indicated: 40; km/h
